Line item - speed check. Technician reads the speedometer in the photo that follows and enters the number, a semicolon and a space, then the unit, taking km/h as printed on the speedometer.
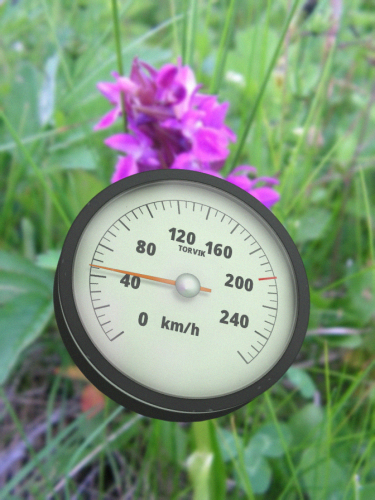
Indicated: 45; km/h
